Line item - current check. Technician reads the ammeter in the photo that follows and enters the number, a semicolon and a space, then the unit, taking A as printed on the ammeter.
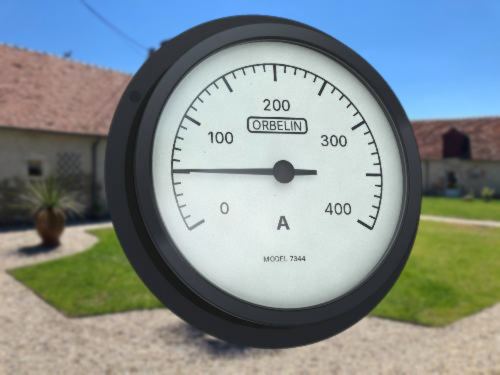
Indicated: 50; A
